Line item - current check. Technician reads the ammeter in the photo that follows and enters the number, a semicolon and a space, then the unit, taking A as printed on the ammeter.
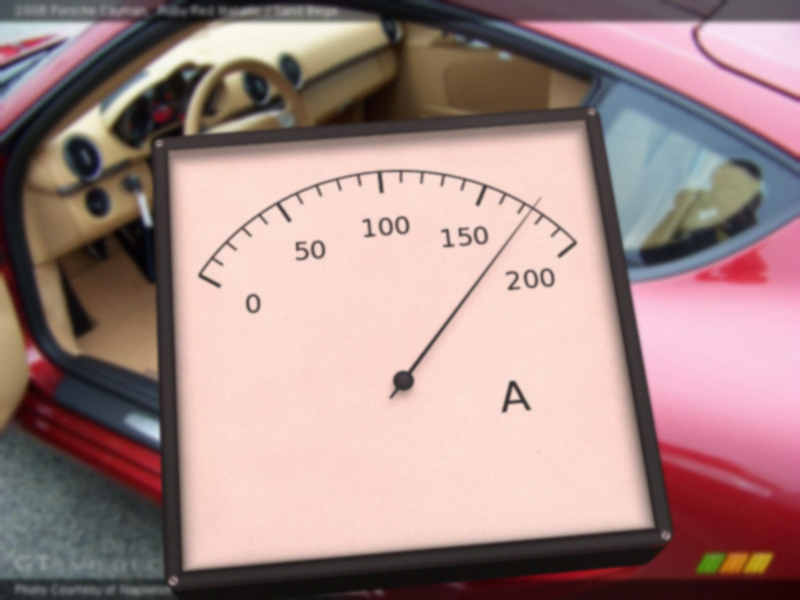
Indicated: 175; A
